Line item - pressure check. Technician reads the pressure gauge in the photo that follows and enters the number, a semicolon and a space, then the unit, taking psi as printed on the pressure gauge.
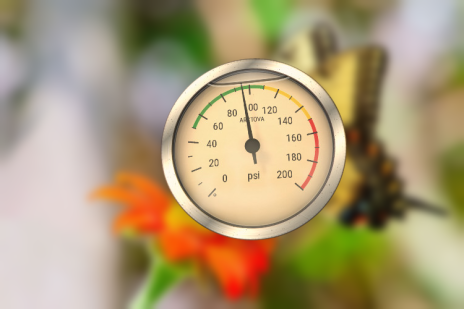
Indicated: 95; psi
